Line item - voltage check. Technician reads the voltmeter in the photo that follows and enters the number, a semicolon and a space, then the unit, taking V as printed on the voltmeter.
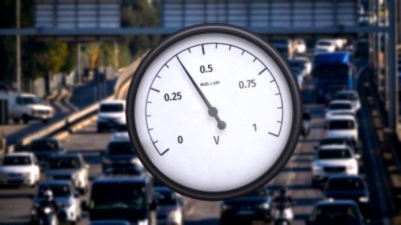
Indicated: 0.4; V
